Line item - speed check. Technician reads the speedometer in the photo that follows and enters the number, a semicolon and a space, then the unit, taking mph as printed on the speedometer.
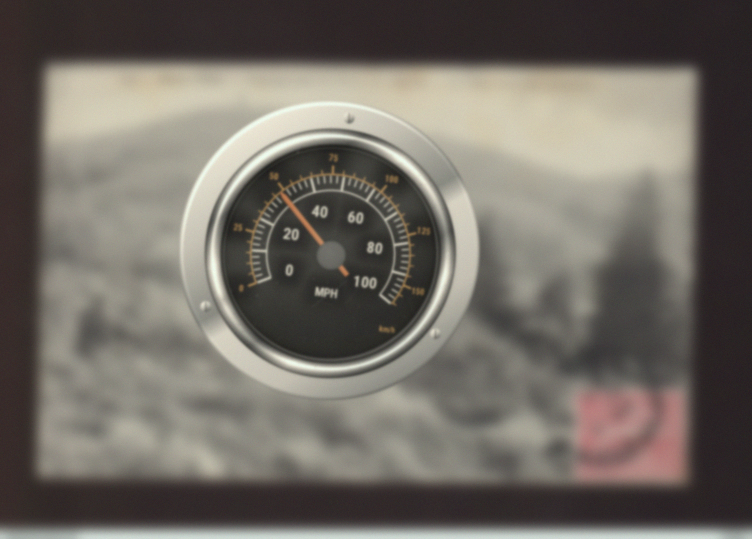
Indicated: 30; mph
